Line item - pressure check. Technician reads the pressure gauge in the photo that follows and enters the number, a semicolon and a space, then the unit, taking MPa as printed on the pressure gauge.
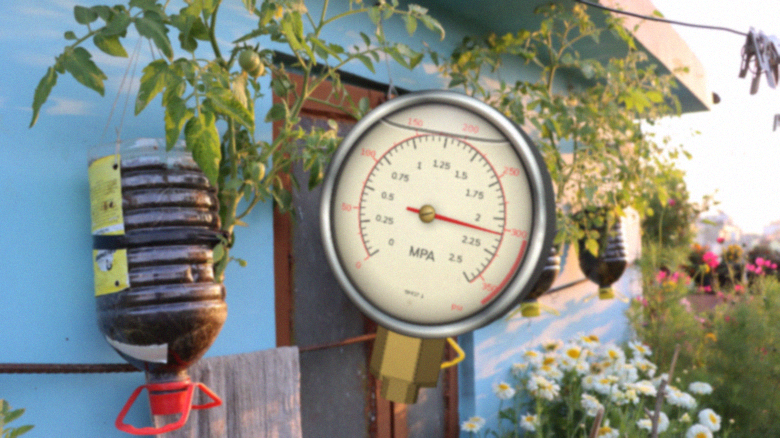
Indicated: 2.1; MPa
